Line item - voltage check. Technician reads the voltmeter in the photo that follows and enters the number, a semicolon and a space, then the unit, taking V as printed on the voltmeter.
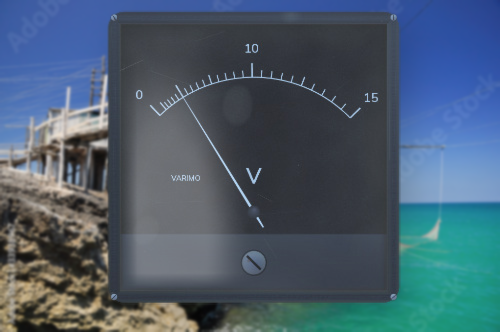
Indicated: 5; V
